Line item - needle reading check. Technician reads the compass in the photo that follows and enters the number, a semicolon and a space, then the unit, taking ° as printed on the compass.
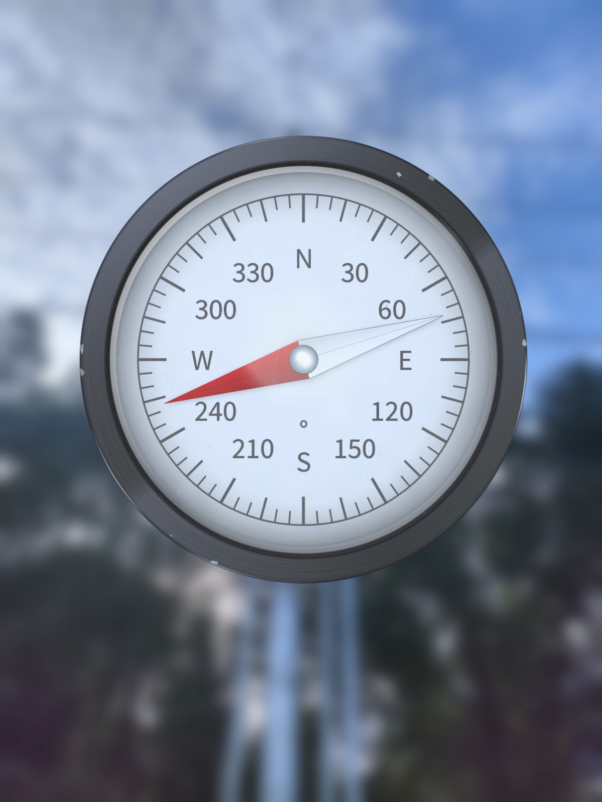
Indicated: 252.5; °
